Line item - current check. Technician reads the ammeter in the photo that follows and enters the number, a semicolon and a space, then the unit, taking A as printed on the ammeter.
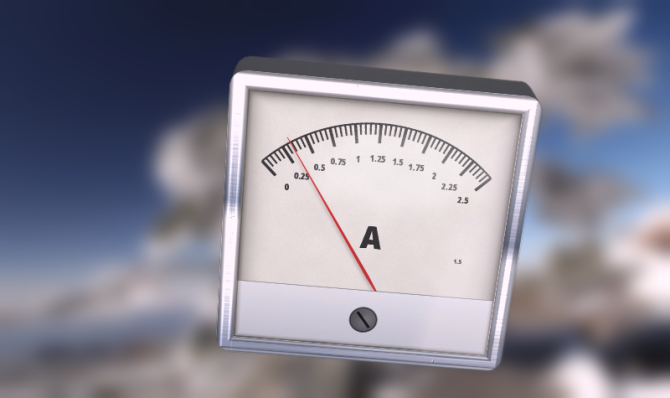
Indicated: 0.35; A
